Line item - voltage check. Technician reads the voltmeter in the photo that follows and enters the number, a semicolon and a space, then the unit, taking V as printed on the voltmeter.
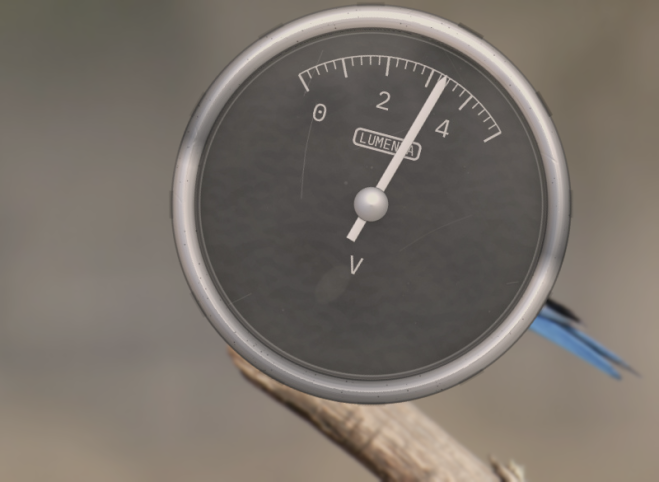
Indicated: 3.3; V
